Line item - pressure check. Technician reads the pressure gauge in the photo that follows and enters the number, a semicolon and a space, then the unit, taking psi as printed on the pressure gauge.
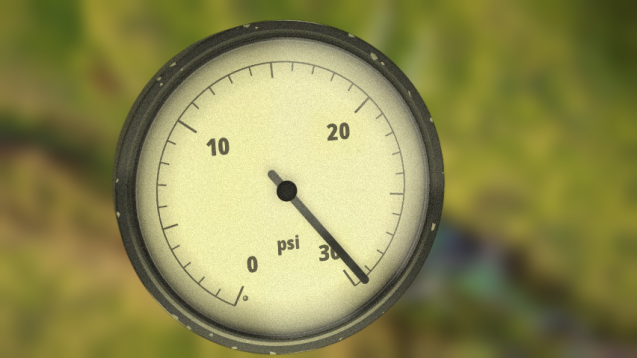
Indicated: 29.5; psi
